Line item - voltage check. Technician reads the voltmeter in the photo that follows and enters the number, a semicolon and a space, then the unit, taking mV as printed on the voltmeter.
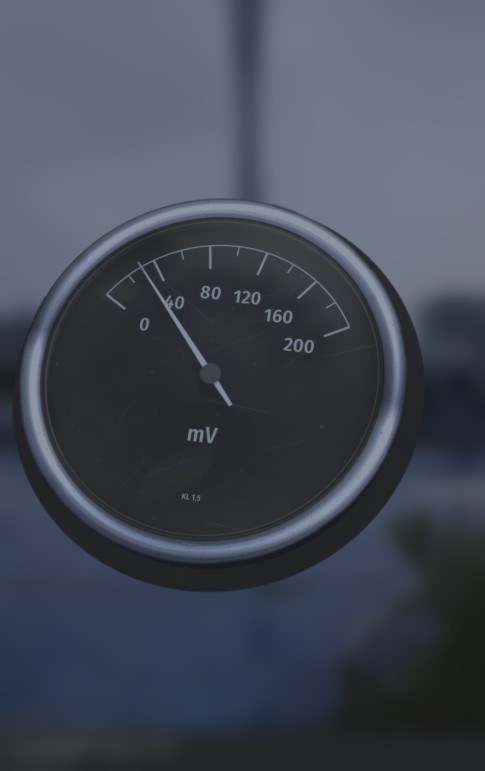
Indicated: 30; mV
